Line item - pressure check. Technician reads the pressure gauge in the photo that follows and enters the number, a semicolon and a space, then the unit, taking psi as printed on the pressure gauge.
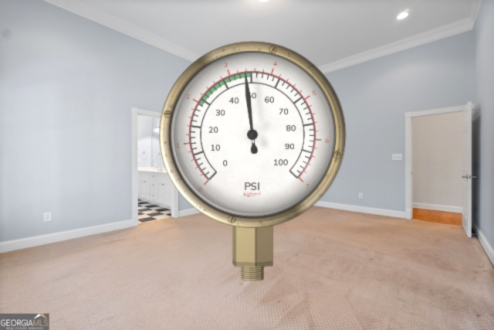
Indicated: 48; psi
